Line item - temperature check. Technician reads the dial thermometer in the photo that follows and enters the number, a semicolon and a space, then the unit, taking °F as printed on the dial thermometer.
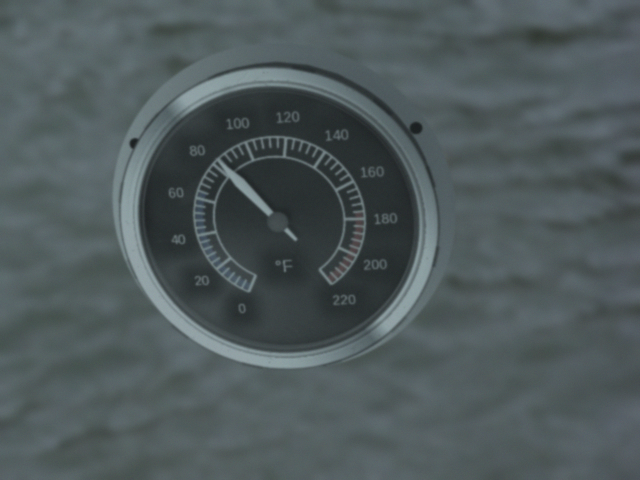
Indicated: 84; °F
